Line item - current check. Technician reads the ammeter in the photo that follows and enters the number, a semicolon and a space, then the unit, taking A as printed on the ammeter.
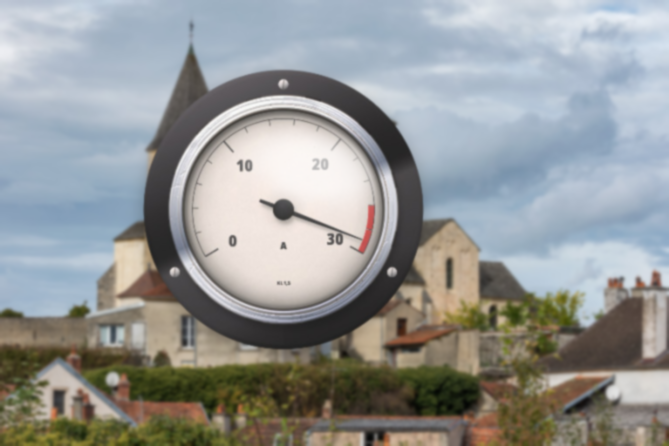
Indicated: 29; A
